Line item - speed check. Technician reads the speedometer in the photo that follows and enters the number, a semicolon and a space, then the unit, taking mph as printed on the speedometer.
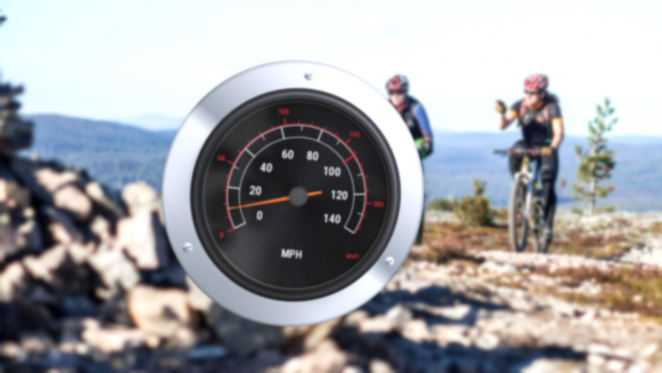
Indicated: 10; mph
